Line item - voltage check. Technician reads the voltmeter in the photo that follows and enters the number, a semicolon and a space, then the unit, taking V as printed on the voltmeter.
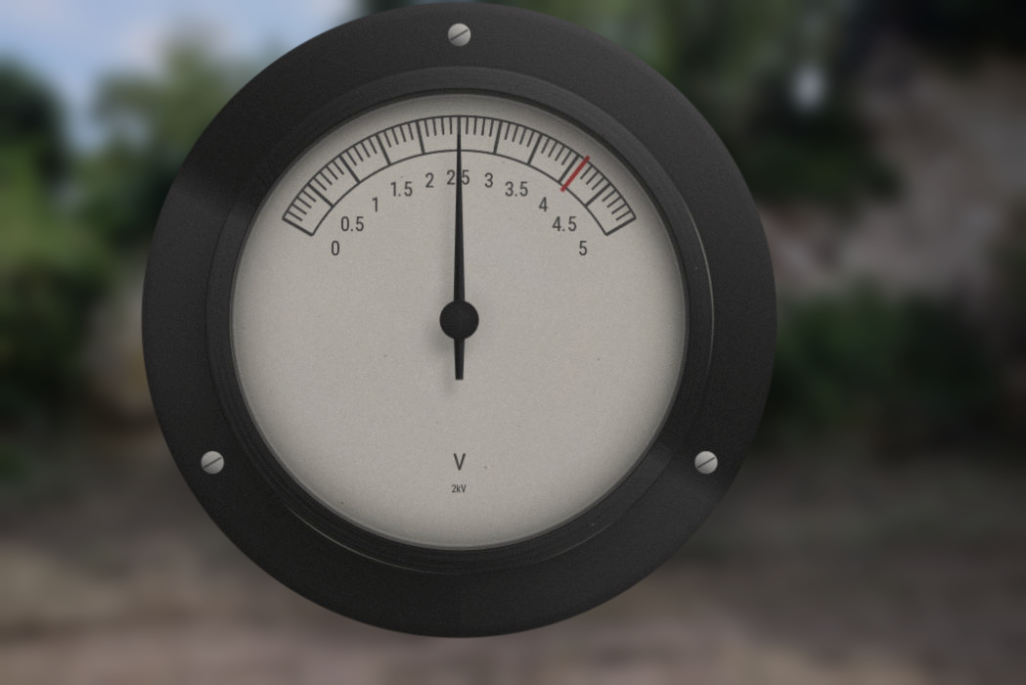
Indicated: 2.5; V
